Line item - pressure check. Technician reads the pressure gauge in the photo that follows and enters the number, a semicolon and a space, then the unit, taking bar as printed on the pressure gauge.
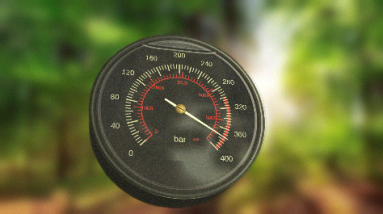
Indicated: 380; bar
